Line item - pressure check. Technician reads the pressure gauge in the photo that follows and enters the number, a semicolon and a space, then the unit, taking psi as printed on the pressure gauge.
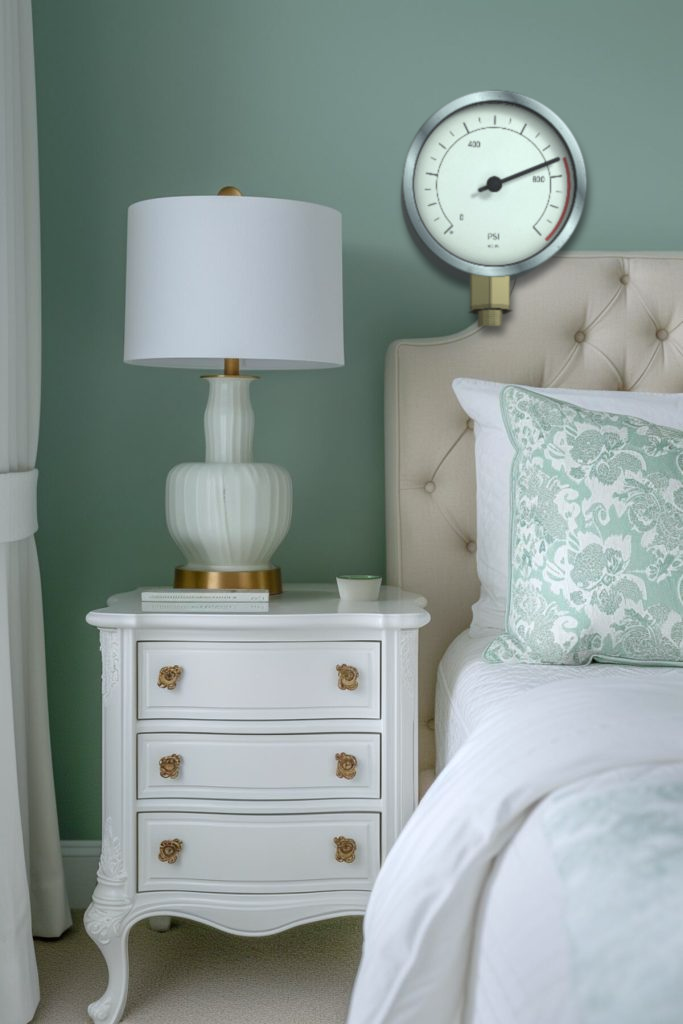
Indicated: 750; psi
